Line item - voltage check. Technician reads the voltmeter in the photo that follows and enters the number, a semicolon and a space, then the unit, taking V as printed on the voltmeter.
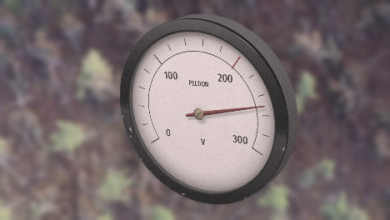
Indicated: 250; V
